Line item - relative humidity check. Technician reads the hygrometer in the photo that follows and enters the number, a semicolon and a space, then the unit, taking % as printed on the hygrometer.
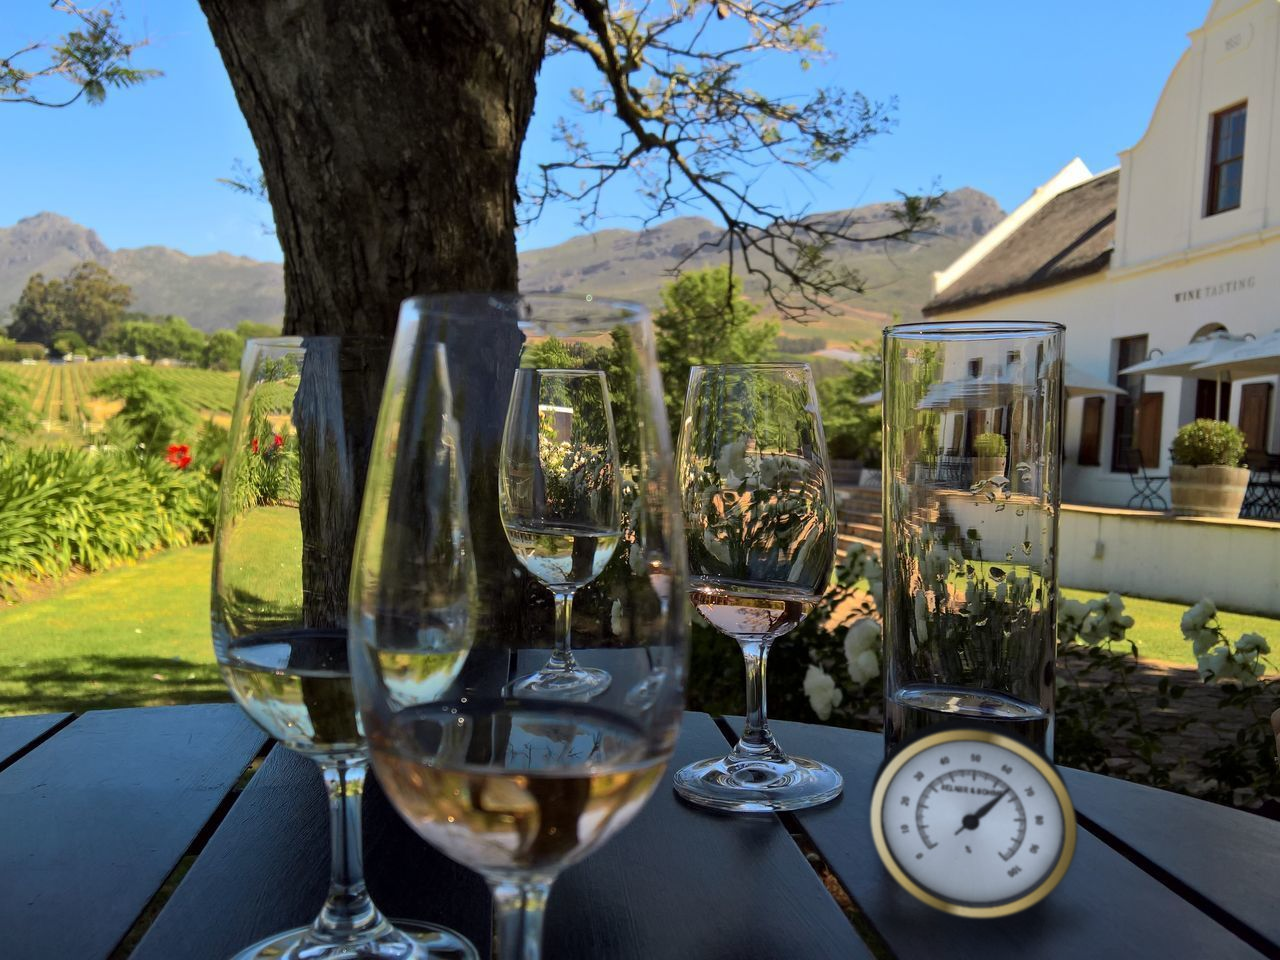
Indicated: 65; %
